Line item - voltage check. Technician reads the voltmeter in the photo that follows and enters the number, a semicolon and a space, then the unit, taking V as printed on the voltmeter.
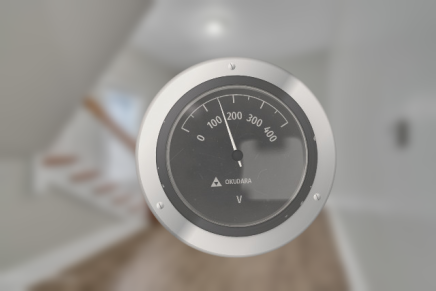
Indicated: 150; V
